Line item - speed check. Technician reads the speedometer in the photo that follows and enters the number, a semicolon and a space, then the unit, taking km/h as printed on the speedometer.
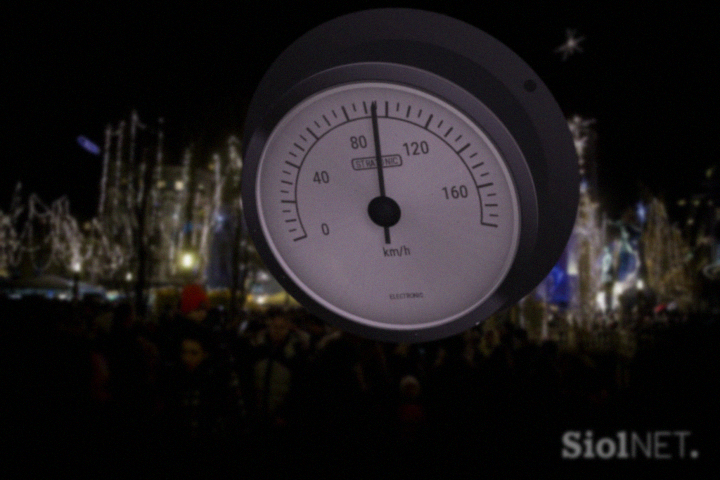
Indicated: 95; km/h
